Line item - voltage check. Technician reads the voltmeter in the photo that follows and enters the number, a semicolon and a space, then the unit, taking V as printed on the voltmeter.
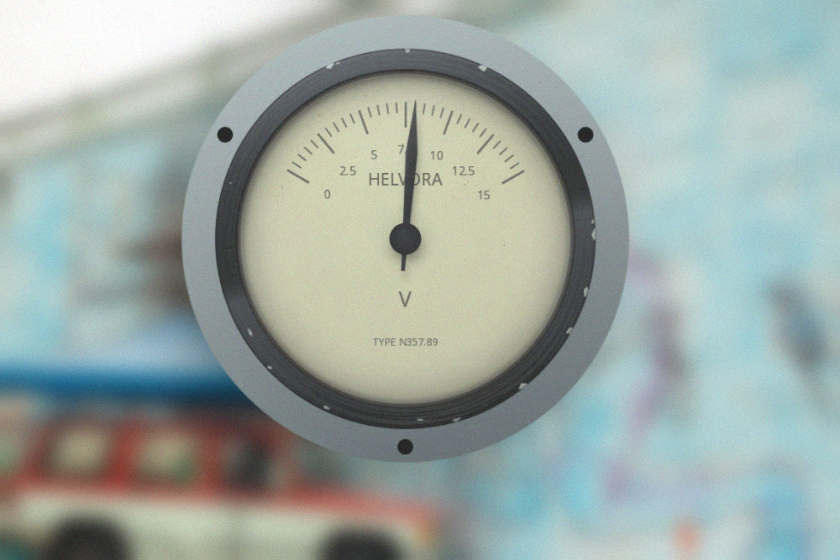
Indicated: 8; V
